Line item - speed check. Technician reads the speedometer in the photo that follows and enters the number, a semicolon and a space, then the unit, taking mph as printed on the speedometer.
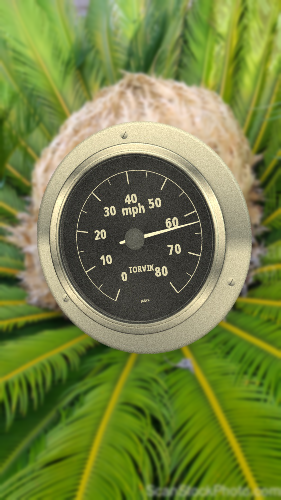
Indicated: 62.5; mph
